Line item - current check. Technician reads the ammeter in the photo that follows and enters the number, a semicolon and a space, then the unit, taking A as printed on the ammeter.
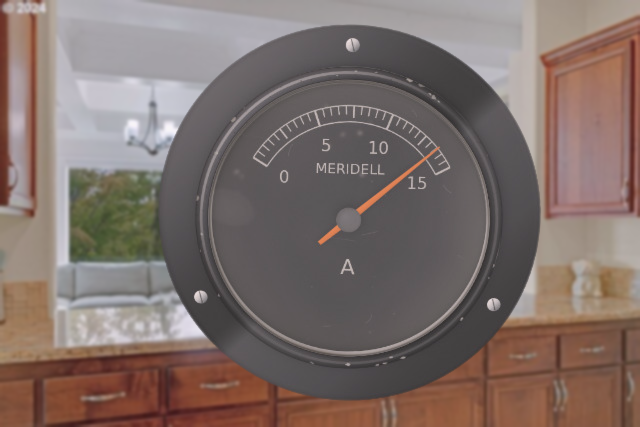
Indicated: 13.5; A
